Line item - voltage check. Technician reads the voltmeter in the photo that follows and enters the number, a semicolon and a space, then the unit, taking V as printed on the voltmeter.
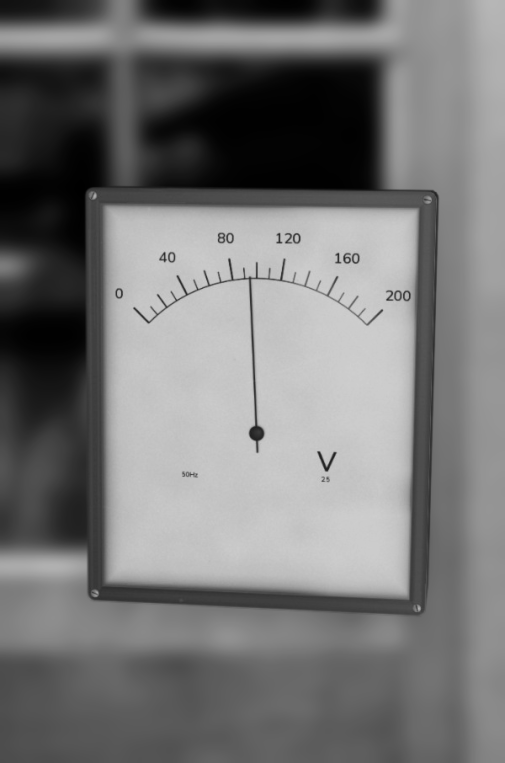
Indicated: 95; V
